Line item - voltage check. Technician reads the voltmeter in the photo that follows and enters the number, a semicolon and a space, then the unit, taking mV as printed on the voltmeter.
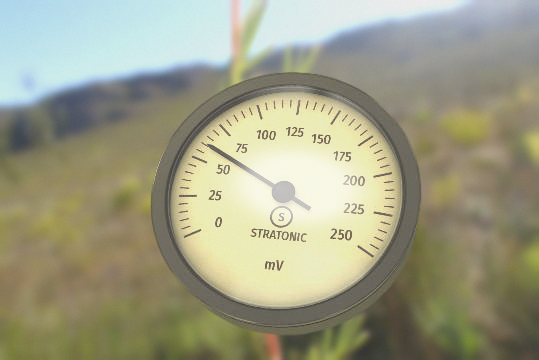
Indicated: 60; mV
